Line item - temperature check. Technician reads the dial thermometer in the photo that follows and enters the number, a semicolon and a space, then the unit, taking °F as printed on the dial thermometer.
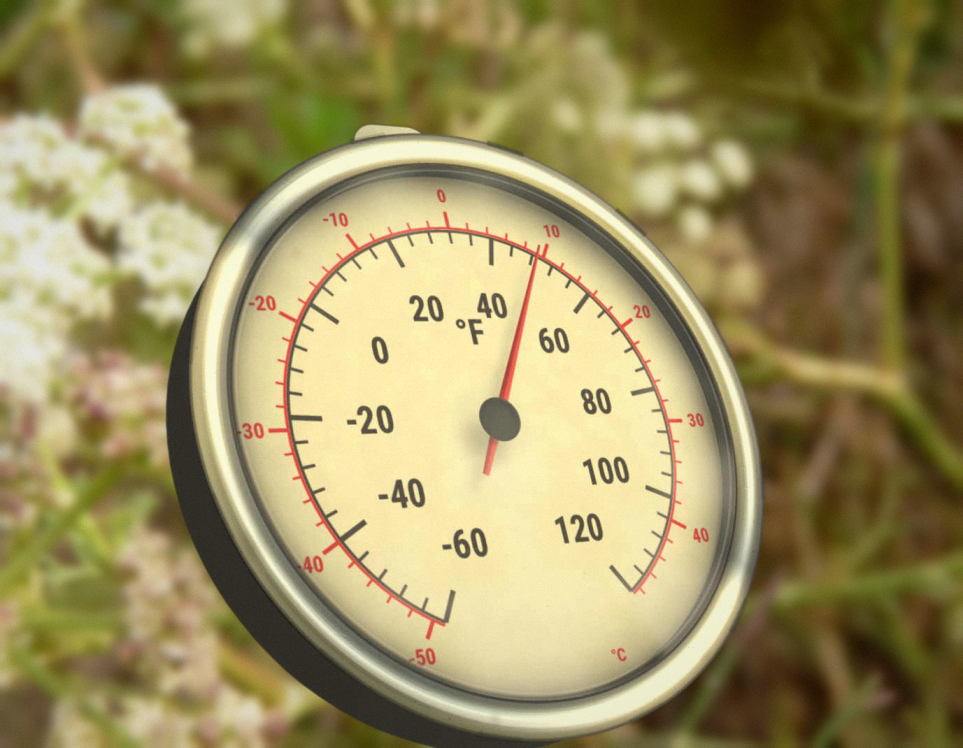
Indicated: 48; °F
